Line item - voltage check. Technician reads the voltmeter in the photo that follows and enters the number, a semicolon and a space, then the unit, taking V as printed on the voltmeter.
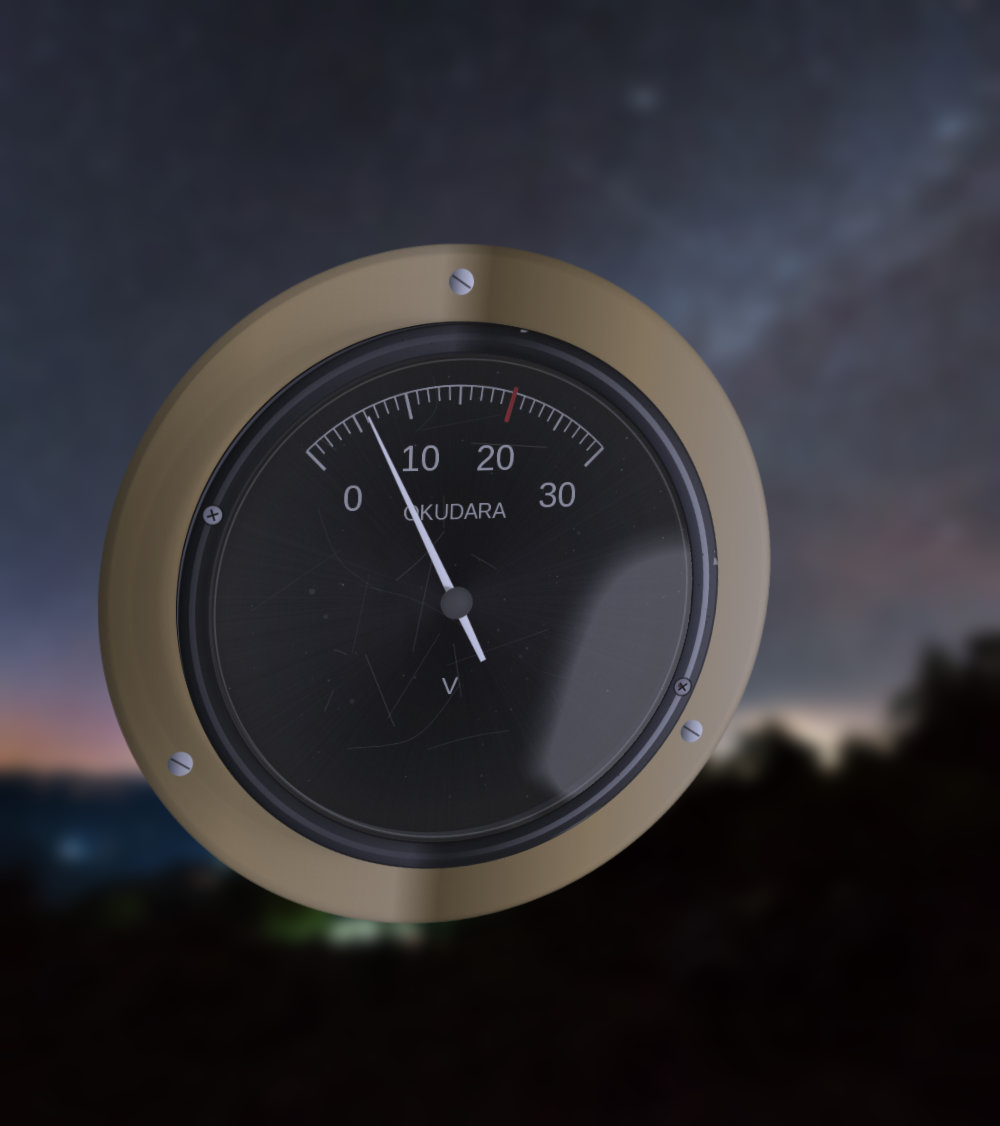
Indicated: 6; V
